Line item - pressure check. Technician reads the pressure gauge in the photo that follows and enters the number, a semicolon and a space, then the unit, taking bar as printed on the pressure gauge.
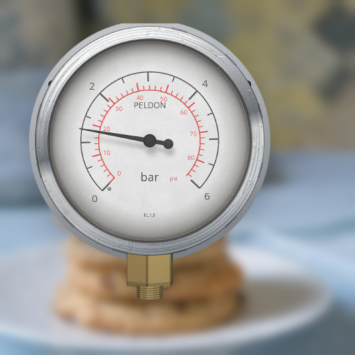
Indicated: 1.25; bar
